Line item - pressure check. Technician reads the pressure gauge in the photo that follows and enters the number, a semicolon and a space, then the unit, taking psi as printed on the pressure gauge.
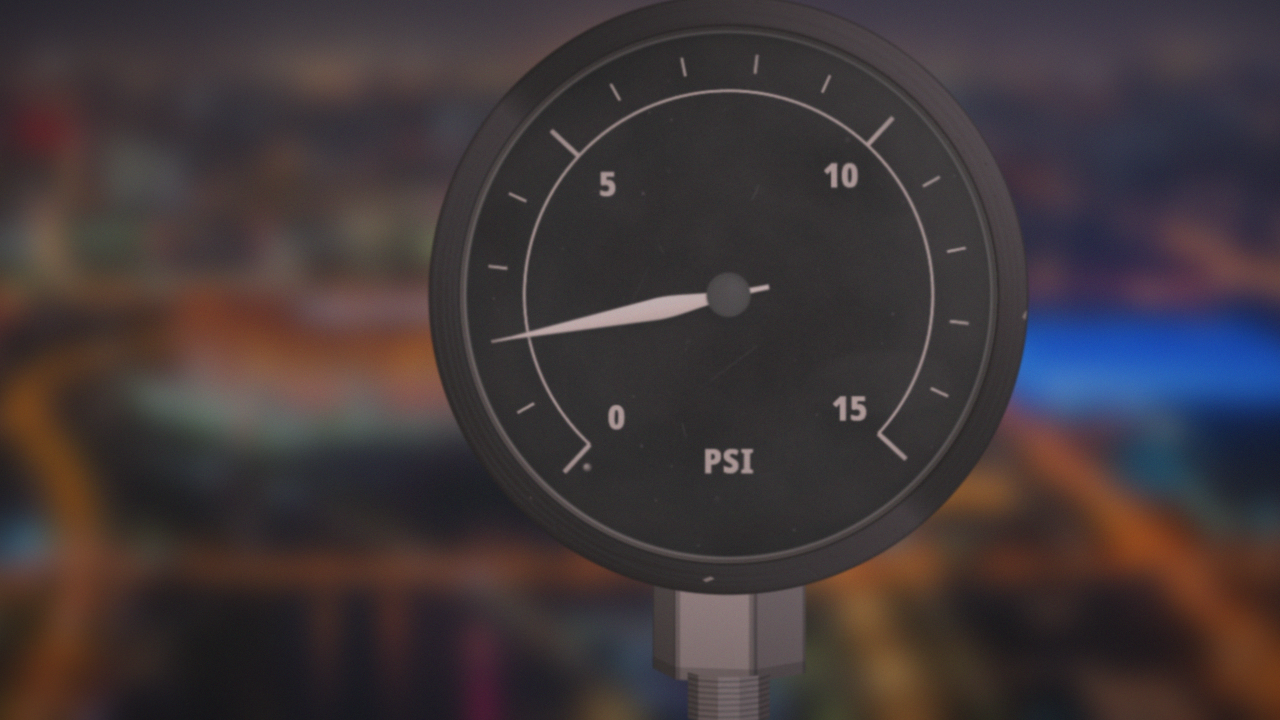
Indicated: 2; psi
